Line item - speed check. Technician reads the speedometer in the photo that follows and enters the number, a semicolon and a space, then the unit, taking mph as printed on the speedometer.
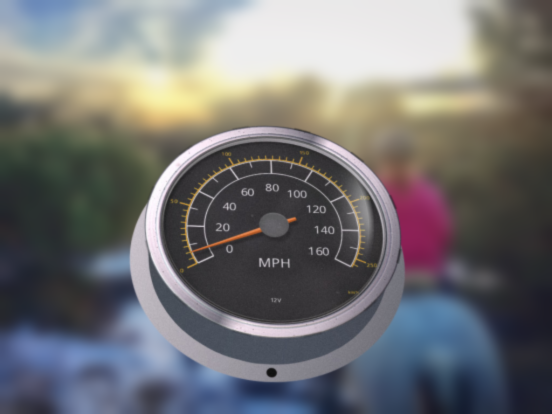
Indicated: 5; mph
